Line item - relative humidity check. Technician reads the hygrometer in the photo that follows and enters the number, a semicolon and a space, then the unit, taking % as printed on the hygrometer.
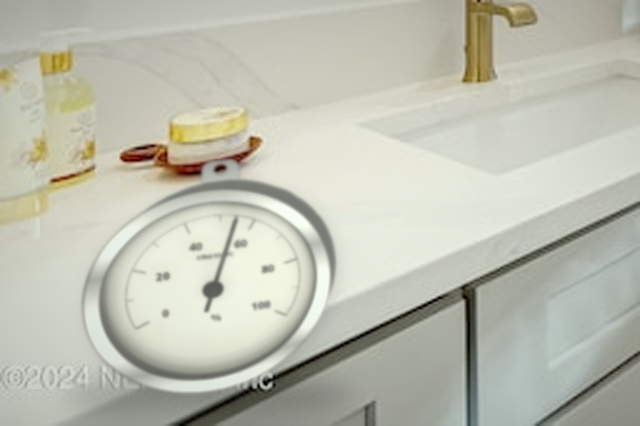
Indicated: 55; %
